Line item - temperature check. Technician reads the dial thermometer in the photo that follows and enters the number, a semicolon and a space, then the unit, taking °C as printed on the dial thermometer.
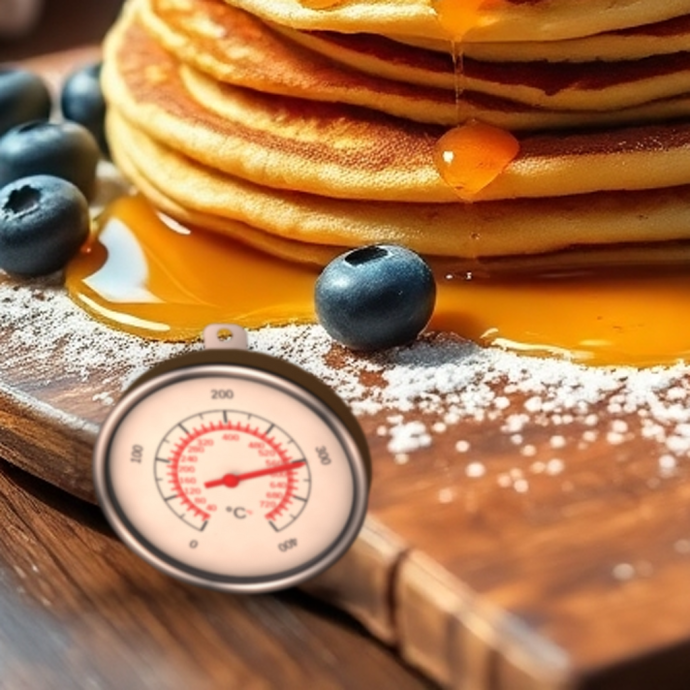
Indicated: 300; °C
